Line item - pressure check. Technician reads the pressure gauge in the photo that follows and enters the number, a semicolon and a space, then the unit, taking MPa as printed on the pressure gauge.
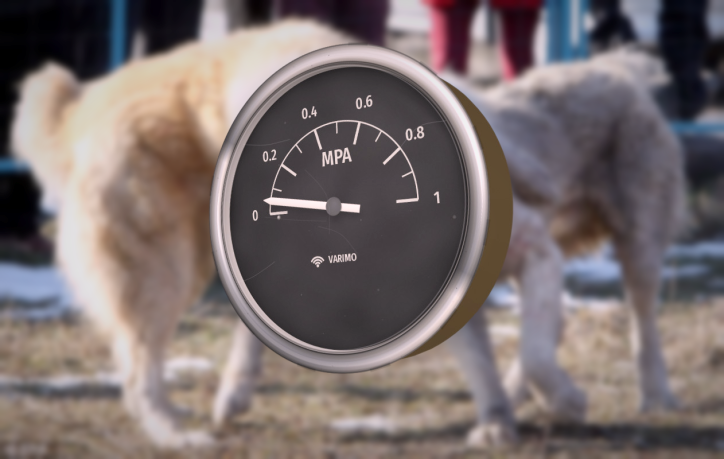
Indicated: 0.05; MPa
